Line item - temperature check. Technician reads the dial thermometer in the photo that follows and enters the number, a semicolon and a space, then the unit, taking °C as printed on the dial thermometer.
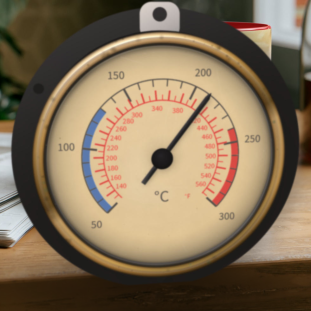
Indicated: 210; °C
